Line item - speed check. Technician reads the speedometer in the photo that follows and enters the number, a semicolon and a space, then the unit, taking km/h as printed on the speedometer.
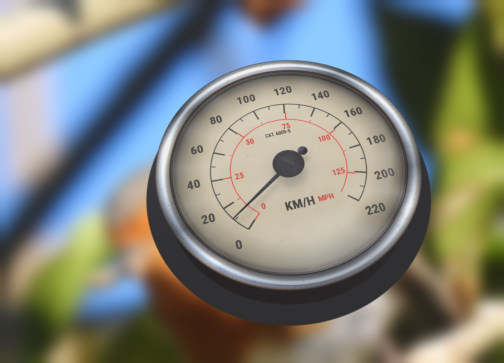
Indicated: 10; km/h
